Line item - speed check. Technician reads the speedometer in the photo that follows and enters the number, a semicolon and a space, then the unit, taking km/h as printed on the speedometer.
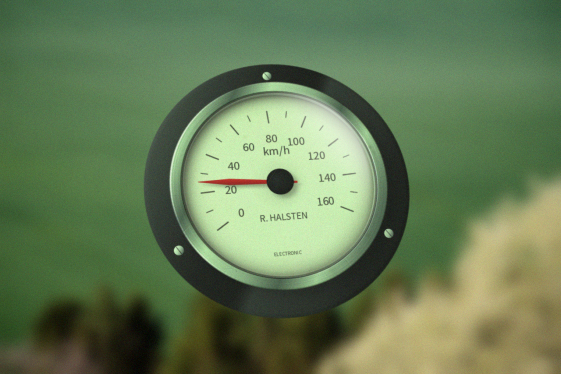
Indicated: 25; km/h
